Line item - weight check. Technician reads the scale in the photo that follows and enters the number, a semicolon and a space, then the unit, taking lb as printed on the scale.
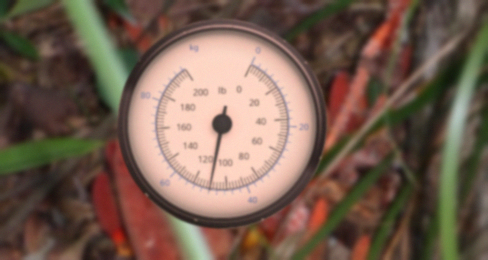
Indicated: 110; lb
